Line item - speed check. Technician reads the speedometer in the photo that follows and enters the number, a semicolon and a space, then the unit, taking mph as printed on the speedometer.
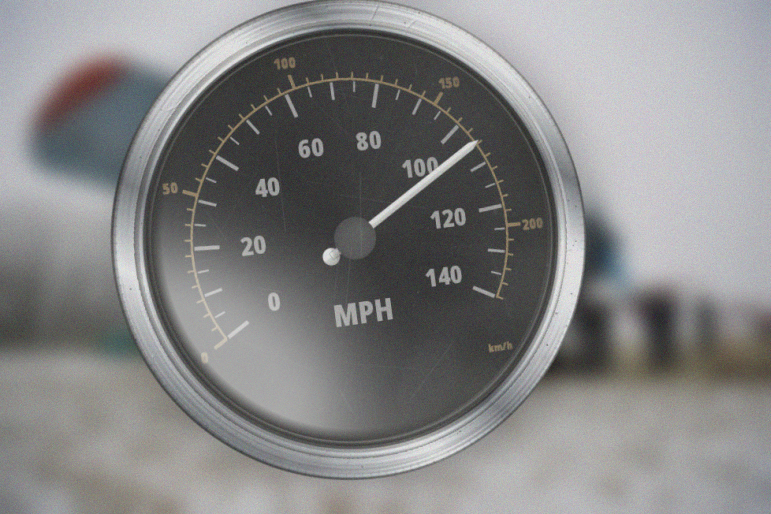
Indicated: 105; mph
